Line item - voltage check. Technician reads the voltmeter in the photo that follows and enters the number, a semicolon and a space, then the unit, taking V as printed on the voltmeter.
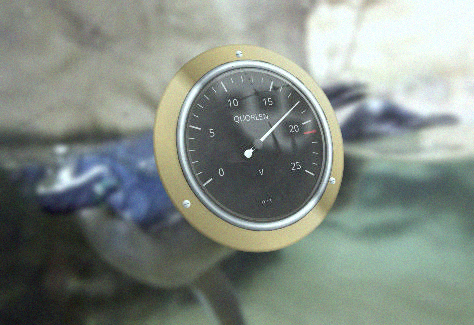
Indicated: 18; V
